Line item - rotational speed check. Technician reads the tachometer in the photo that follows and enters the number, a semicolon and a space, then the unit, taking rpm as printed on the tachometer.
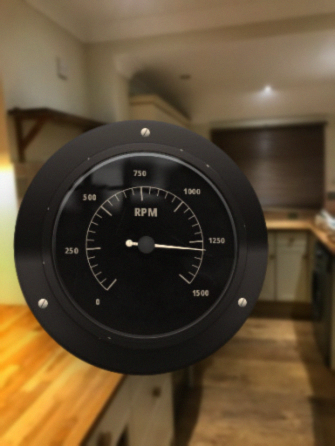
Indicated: 1300; rpm
